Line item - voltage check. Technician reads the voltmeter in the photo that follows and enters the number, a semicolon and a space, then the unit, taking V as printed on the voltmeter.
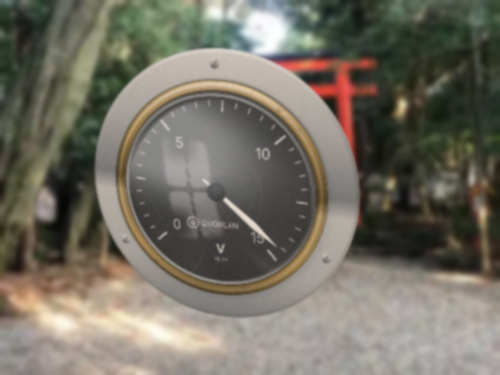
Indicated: 14.5; V
